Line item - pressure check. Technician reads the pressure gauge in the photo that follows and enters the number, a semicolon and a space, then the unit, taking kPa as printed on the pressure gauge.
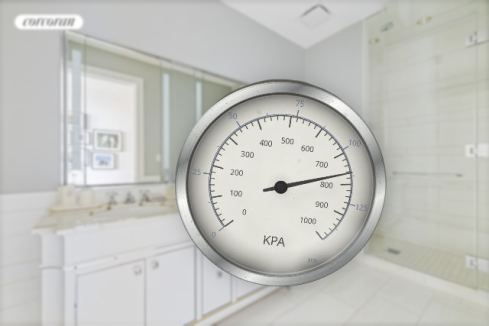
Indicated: 760; kPa
